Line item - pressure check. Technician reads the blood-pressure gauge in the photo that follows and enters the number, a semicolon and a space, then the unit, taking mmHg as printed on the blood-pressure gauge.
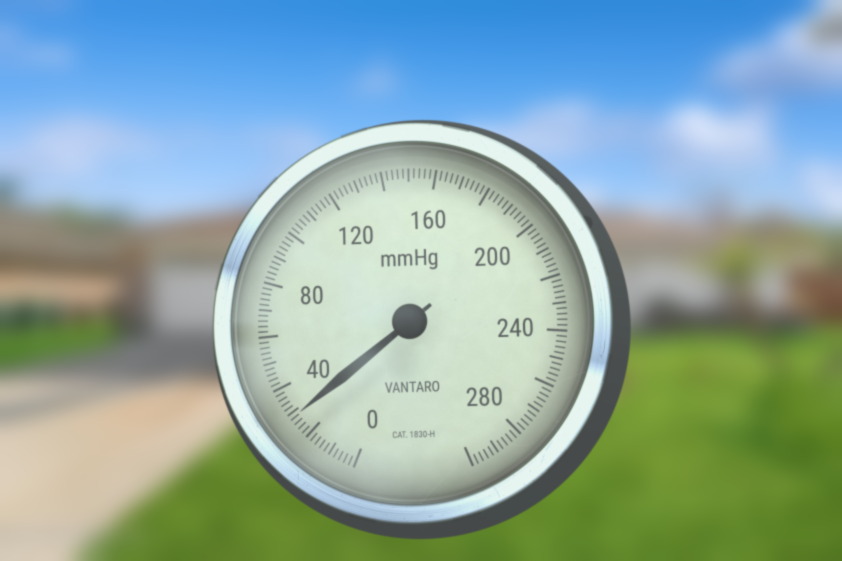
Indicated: 28; mmHg
